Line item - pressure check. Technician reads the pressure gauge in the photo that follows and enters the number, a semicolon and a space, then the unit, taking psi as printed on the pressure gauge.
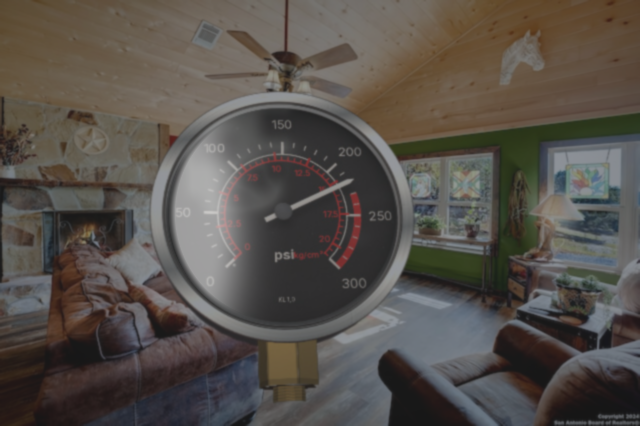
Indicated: 220; psi
